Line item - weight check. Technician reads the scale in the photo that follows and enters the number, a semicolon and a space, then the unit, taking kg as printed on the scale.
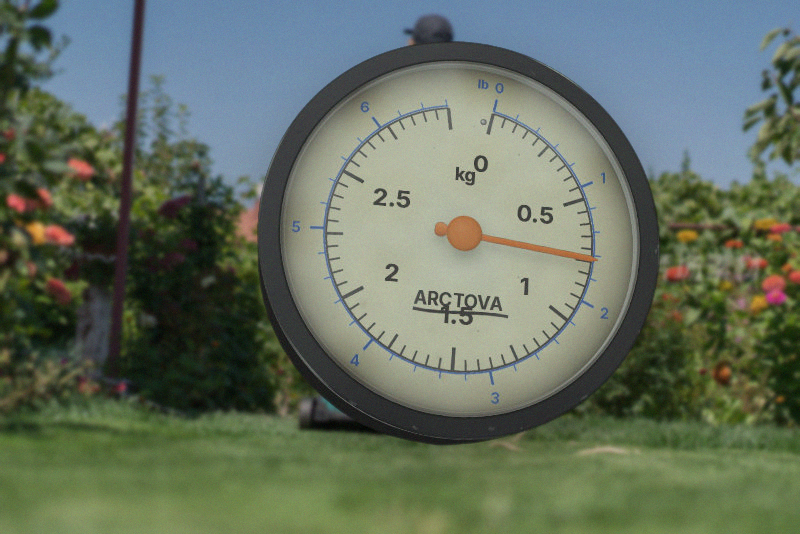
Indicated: 0.75; kg
